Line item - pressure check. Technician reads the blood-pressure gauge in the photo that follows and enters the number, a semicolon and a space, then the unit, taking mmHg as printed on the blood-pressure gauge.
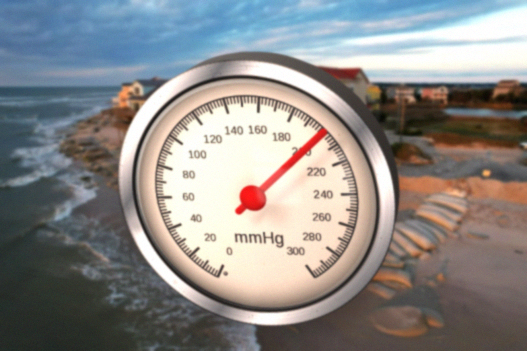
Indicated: 200; mmHg
